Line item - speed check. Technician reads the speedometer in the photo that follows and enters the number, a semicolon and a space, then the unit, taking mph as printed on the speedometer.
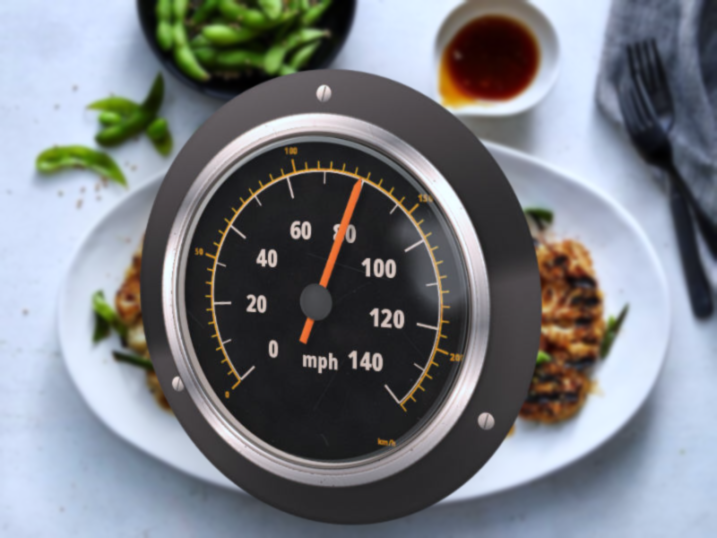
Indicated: 80; mph
